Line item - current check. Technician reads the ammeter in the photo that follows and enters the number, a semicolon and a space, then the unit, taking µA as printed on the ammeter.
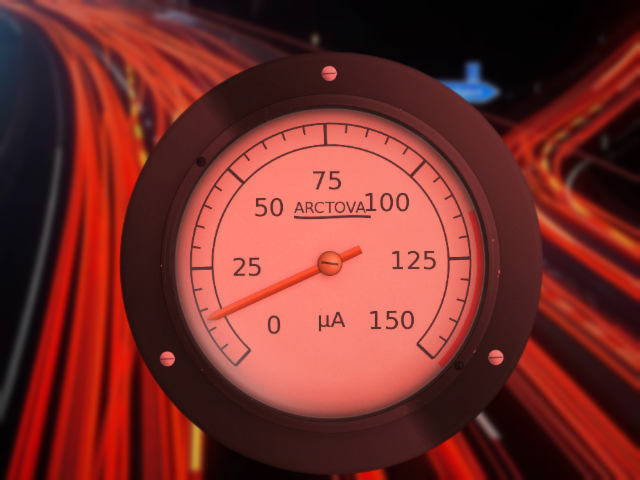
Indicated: 12.5; µA
